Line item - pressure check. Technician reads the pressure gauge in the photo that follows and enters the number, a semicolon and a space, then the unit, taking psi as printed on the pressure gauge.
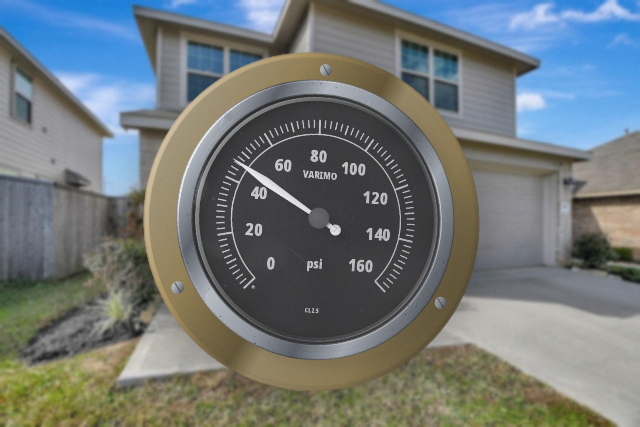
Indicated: 46; psi
